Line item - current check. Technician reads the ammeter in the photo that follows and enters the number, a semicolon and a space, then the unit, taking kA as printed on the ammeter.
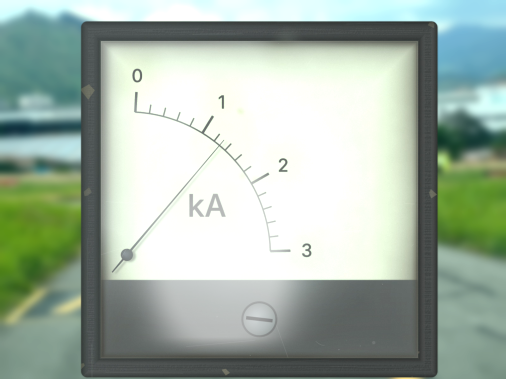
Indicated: 1.3; kA
